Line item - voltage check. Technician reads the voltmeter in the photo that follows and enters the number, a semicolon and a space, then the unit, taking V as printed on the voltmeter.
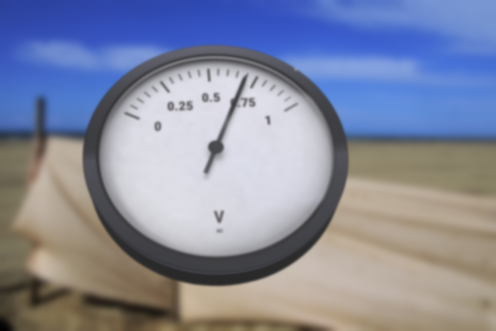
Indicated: 0.7; V
